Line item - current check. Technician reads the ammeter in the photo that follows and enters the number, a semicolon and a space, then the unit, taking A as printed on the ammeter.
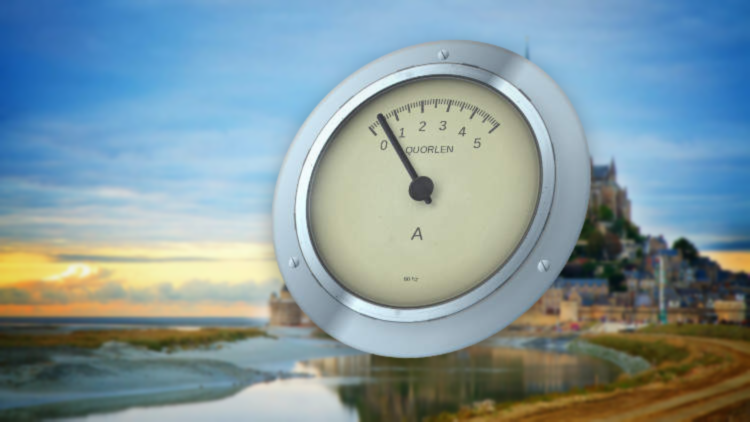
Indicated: 0.5; A
